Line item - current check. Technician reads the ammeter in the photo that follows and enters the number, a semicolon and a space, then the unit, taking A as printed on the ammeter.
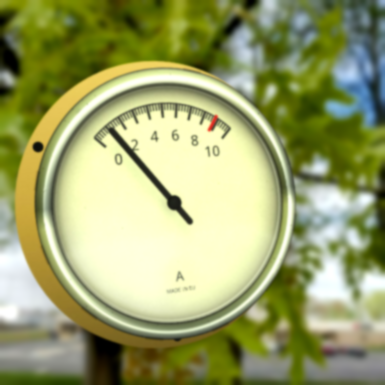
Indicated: 1; A
